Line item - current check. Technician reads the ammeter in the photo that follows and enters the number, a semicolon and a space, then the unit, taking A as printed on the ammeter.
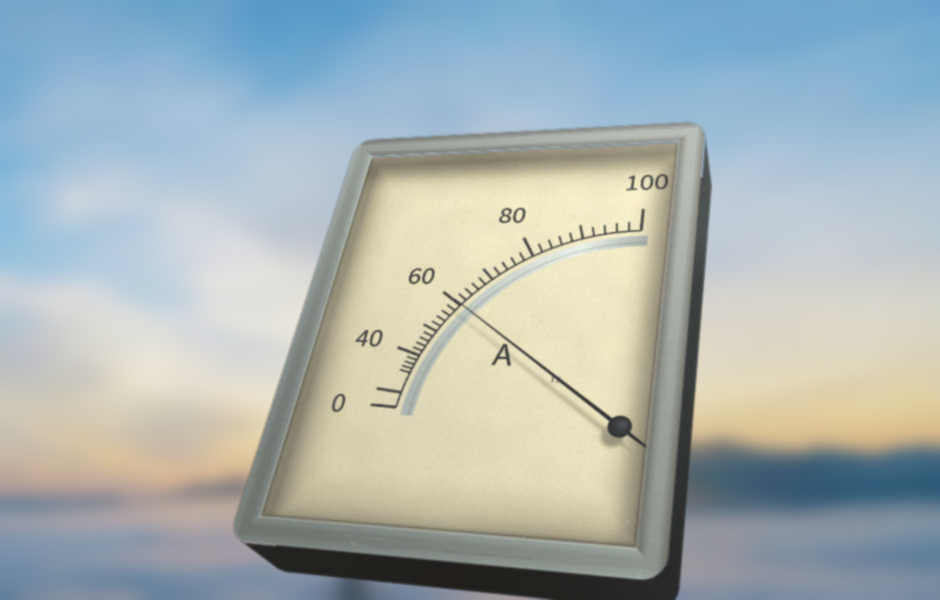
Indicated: 60; A
